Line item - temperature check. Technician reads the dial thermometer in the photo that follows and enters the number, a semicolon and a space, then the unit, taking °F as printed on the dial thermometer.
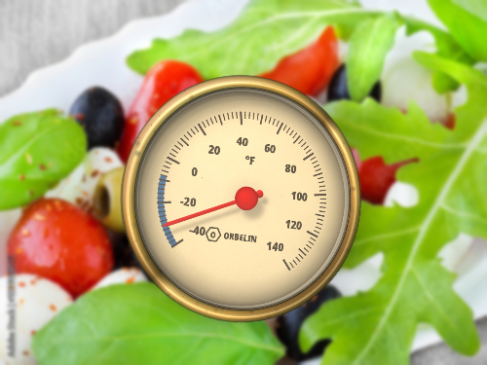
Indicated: -30; °F
